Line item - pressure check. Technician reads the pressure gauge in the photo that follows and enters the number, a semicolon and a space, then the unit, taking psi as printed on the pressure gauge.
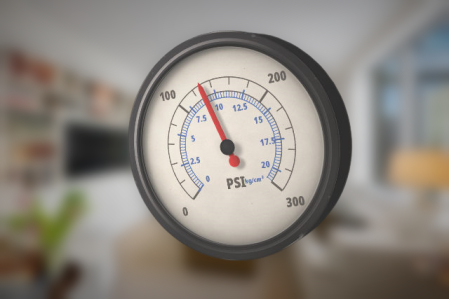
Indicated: 130; psi
